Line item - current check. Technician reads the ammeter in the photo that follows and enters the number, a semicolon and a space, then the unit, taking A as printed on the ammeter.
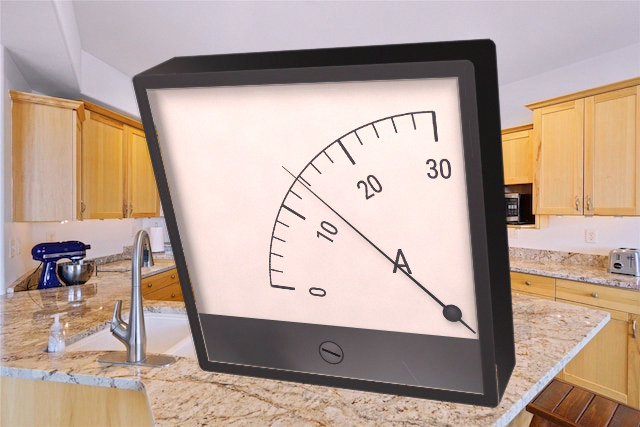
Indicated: 14; A
